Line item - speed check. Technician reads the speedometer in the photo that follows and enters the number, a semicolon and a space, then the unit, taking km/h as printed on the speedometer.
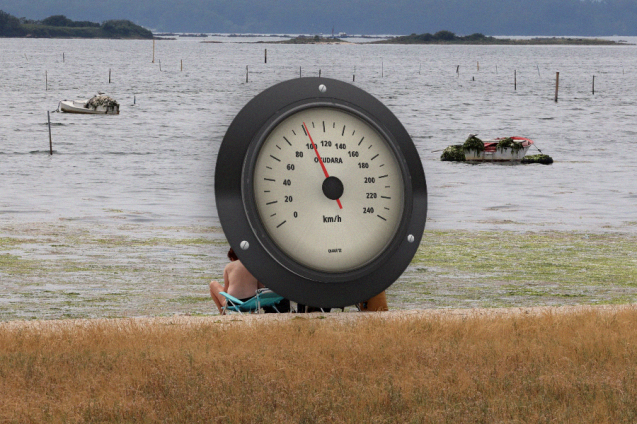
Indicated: 100; km/h
